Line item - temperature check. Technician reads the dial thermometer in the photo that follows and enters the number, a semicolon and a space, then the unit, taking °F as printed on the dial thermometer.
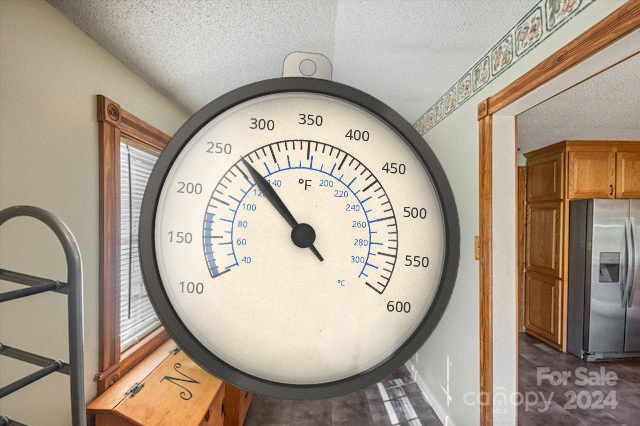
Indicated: 260; °F
